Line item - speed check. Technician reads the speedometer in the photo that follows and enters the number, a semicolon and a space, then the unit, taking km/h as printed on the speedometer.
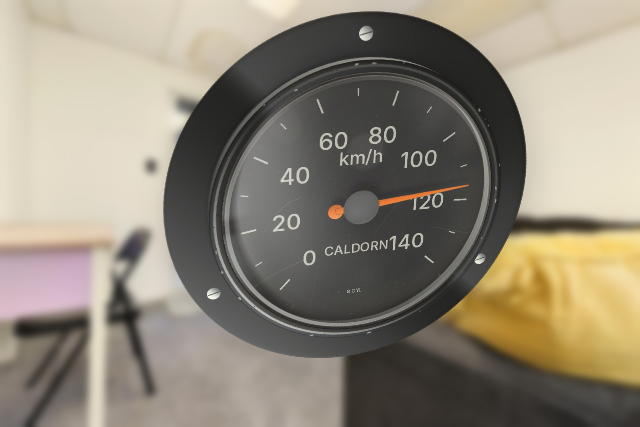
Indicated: 115; km/h
